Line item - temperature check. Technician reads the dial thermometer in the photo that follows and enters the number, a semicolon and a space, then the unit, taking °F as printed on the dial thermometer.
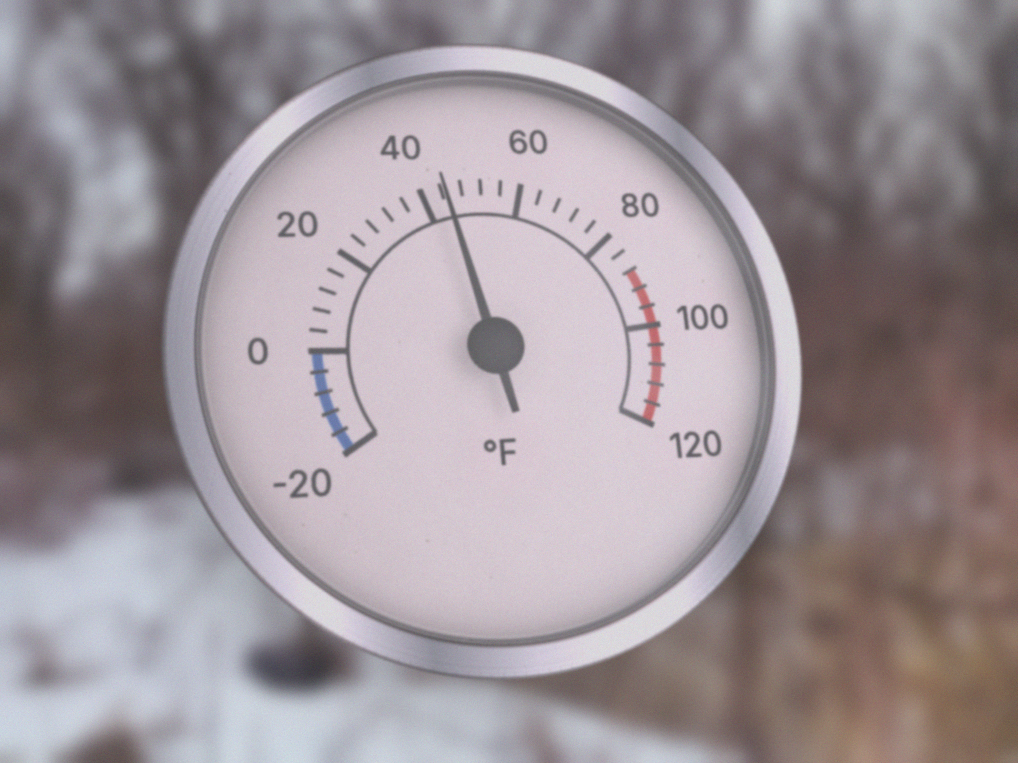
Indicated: 44; °F
